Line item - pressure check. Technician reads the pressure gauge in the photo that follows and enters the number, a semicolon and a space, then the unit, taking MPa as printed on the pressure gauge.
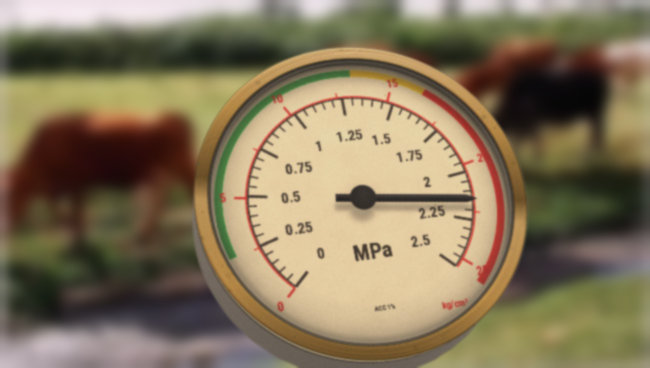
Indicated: 2.15; MPa
